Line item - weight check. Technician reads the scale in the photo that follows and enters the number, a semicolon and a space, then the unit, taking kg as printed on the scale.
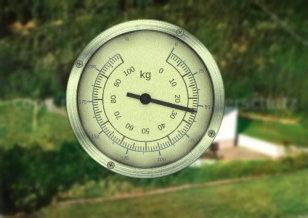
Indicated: 25; kg
